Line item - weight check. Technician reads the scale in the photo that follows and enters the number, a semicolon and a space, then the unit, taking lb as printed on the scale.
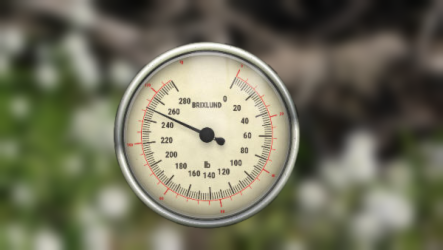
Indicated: 250; lb
